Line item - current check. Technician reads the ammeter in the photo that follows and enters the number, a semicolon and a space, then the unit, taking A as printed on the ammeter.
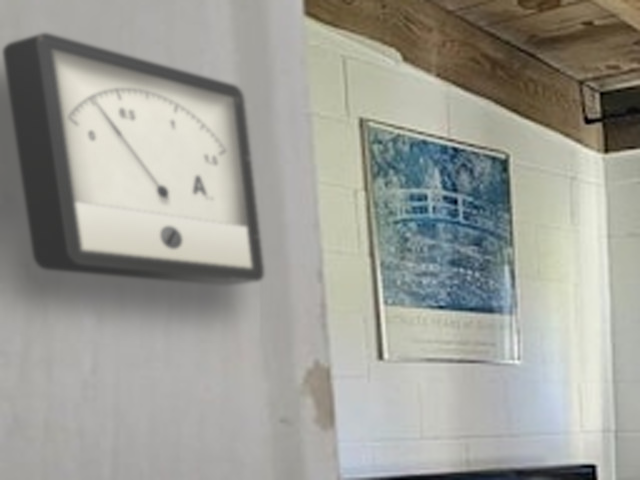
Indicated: 0.25; A
